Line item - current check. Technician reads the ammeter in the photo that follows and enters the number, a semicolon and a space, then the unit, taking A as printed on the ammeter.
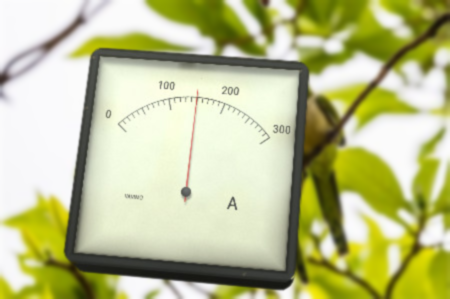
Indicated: 150; A
